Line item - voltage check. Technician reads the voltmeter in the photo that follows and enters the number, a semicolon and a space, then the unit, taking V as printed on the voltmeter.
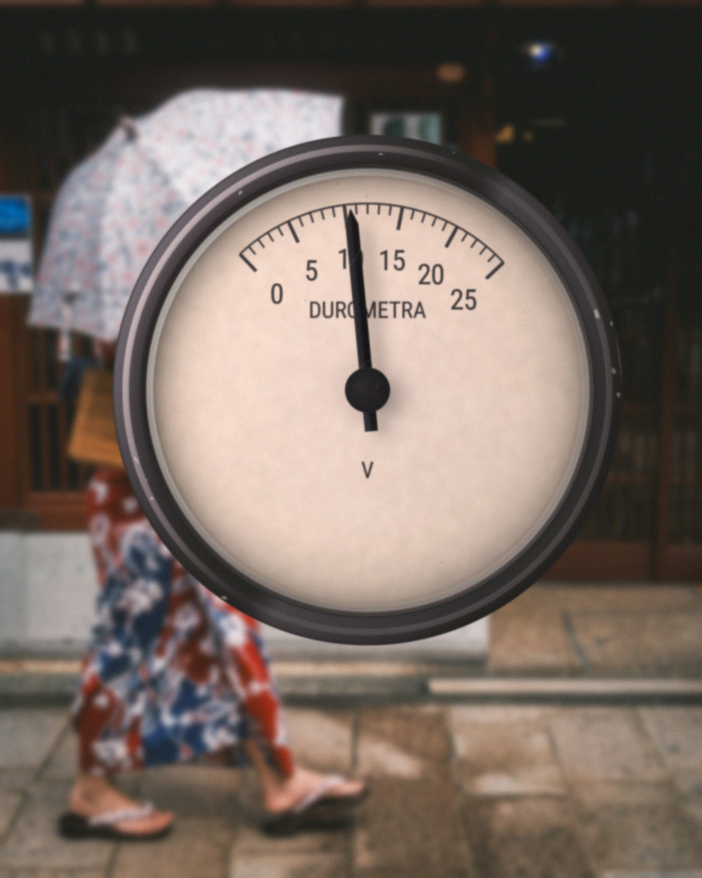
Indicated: 10.5; V
